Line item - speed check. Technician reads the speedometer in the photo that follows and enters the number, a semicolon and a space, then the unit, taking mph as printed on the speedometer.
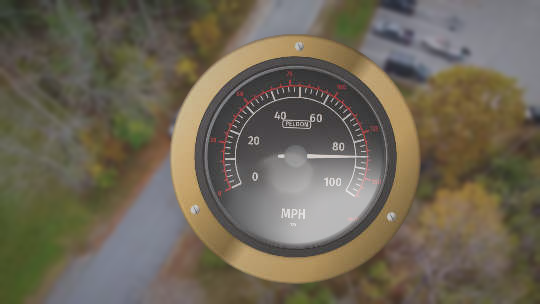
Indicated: 86; mph
